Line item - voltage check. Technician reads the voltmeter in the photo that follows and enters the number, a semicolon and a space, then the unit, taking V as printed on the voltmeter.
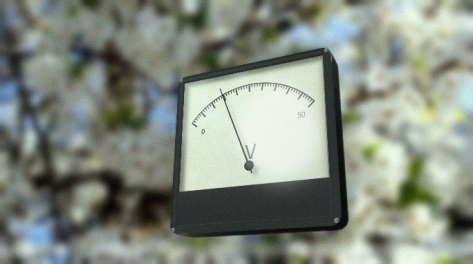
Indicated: 15; V
